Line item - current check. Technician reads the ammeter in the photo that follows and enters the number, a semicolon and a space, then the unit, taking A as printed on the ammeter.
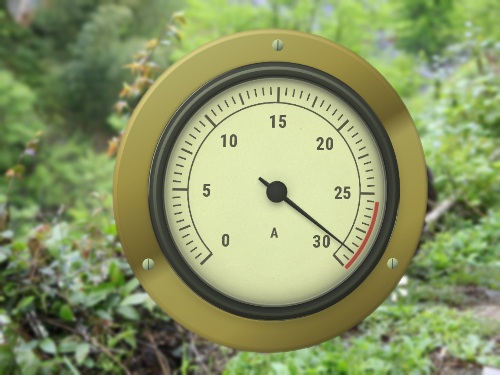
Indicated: 29; A
